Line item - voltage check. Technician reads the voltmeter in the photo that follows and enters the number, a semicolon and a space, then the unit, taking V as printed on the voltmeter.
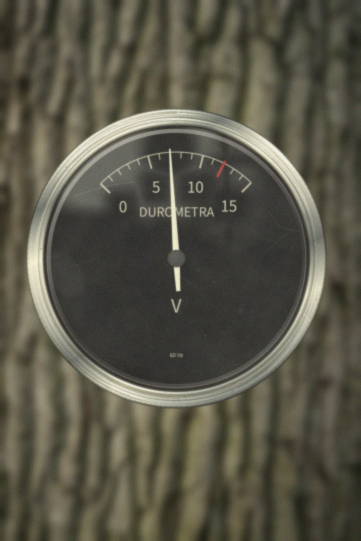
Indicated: 7; V
